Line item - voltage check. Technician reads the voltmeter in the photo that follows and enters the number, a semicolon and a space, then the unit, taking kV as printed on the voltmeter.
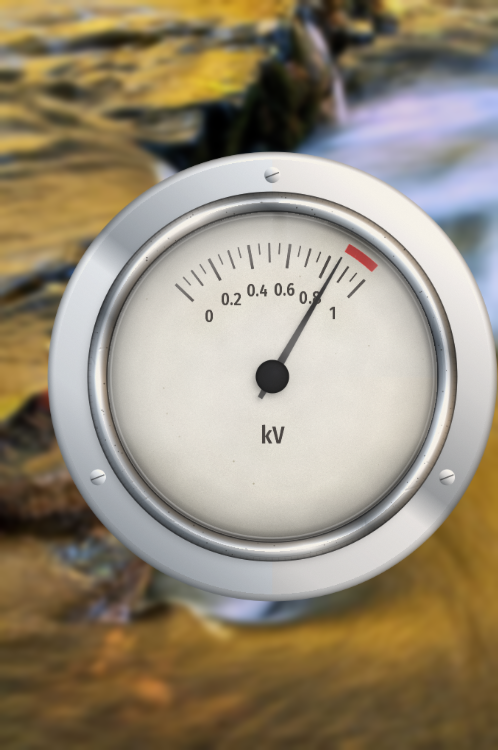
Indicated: 0.85; kV
